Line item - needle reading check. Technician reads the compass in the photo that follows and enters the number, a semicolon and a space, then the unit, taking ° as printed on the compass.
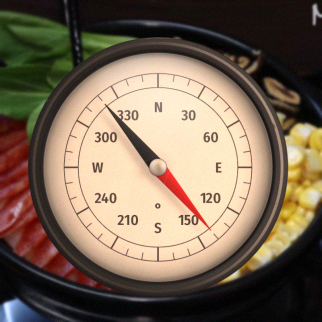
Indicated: 140; °
